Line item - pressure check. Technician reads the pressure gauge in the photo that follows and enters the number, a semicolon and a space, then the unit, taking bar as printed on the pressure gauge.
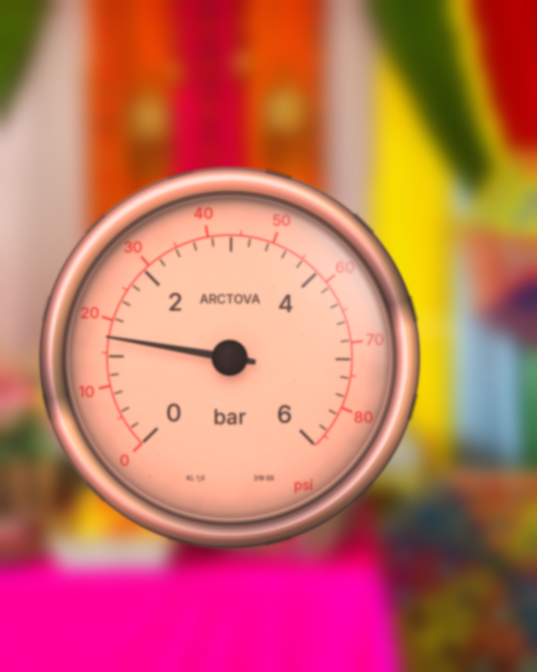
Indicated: 1.2; bar
